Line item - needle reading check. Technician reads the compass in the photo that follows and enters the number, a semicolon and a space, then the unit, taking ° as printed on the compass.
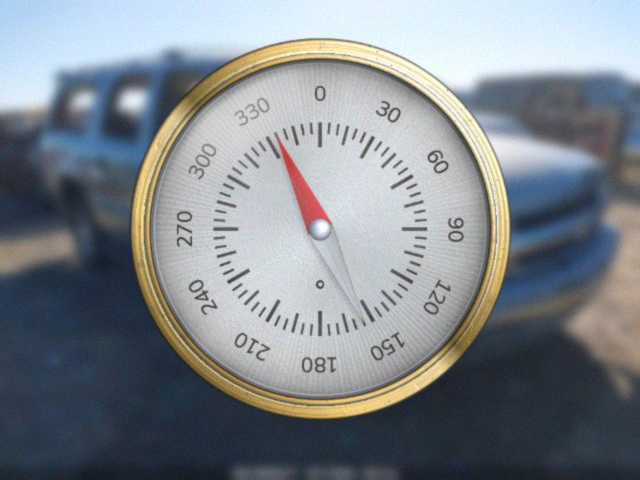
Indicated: 335; °
